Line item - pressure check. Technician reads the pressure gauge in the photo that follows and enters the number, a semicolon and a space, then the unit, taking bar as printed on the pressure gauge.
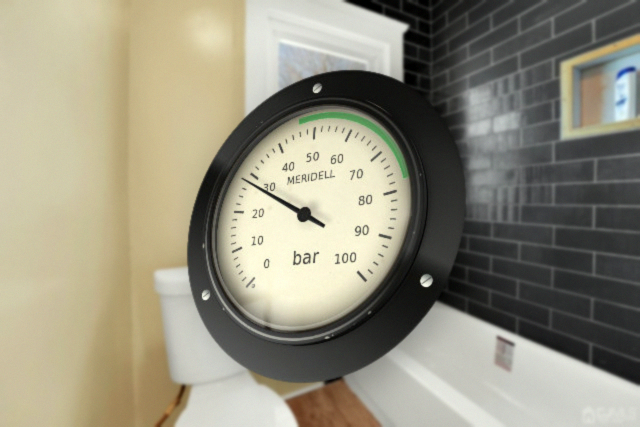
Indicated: 28; bar
